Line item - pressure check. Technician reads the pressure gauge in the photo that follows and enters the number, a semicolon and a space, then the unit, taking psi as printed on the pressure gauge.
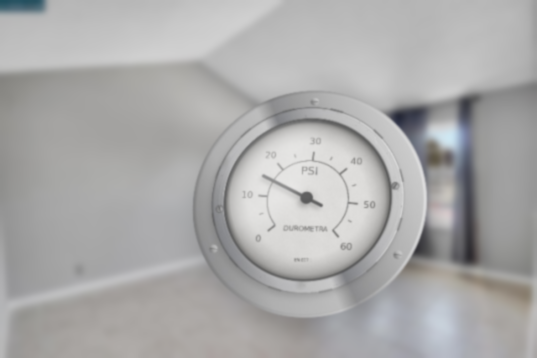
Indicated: 15; psi
